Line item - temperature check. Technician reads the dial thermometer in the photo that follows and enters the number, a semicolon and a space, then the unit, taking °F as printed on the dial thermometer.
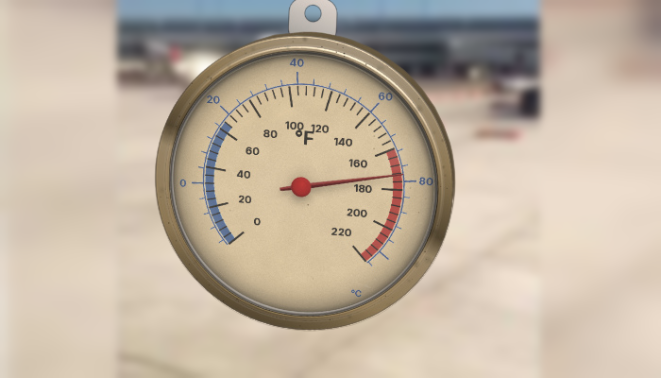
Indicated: 172; °F
